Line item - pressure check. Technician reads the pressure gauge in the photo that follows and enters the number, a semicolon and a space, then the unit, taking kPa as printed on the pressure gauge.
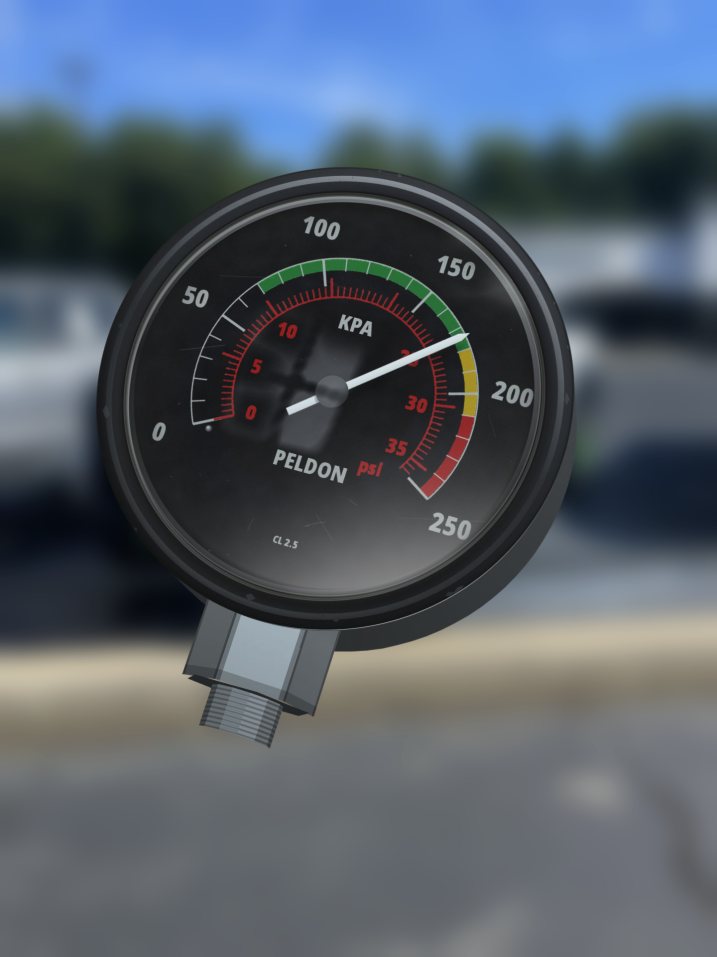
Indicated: 175; kPa
